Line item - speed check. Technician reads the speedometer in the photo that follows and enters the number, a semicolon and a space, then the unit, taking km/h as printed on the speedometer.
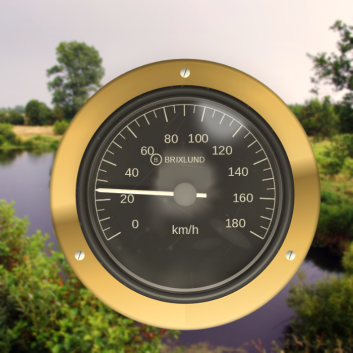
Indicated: 25; km/h
